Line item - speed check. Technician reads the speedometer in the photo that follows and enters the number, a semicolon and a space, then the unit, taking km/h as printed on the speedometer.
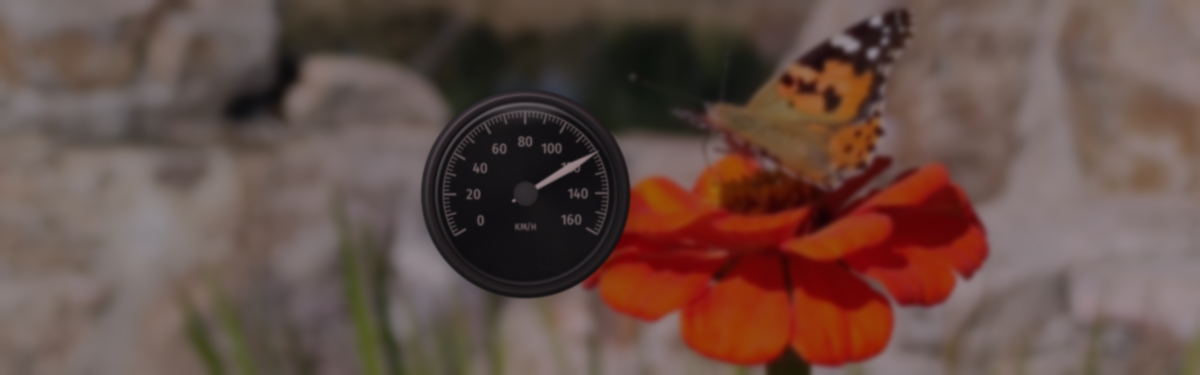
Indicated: 120; km/h
